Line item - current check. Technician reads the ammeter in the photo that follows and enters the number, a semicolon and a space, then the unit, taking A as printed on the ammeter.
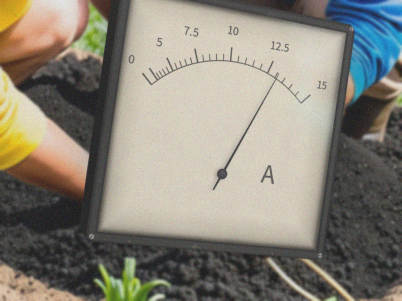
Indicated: 13; A
